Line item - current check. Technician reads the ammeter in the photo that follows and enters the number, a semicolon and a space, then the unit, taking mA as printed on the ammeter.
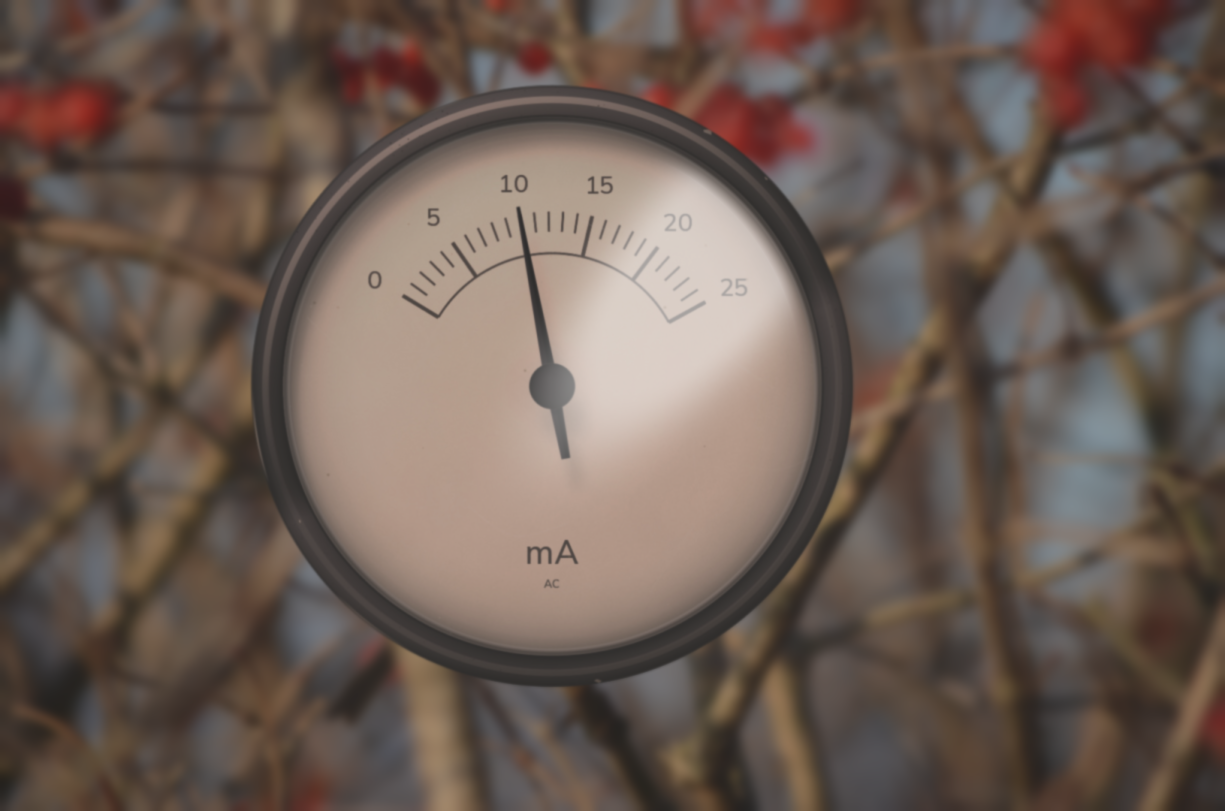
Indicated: 10; mA
